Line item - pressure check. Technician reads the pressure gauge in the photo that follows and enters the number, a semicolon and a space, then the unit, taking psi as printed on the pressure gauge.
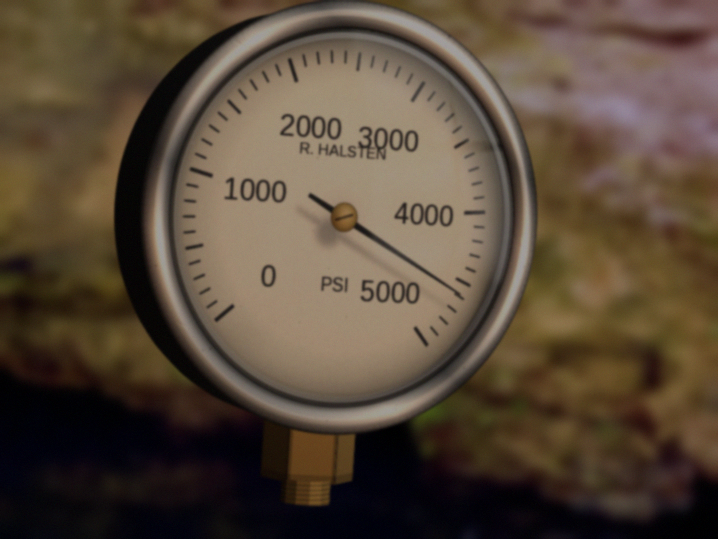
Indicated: 4600; psi
